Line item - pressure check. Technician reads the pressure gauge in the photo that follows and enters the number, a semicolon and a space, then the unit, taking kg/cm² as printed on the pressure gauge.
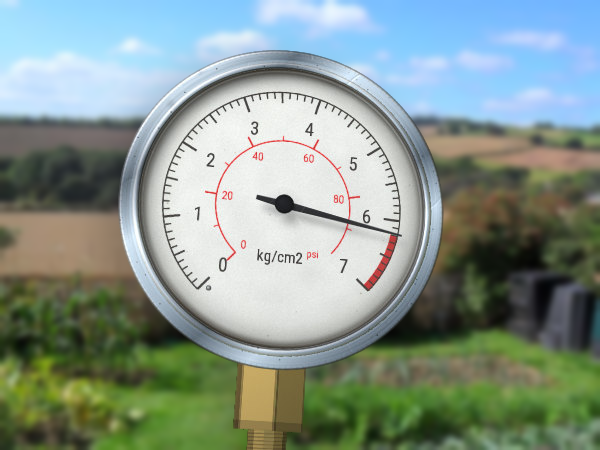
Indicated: 6.2; kg/cm²
